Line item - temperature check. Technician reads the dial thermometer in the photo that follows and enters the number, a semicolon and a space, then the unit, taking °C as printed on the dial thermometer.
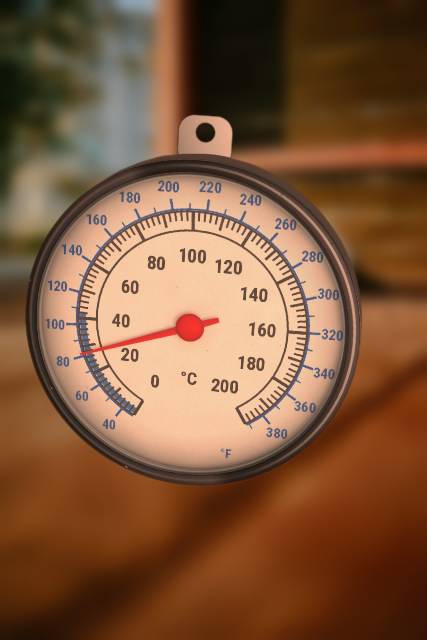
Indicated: 28; °C
